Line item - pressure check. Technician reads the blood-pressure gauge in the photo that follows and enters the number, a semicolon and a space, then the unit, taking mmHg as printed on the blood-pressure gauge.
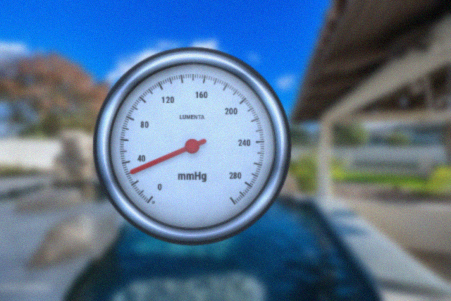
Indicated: 30; mmHg
